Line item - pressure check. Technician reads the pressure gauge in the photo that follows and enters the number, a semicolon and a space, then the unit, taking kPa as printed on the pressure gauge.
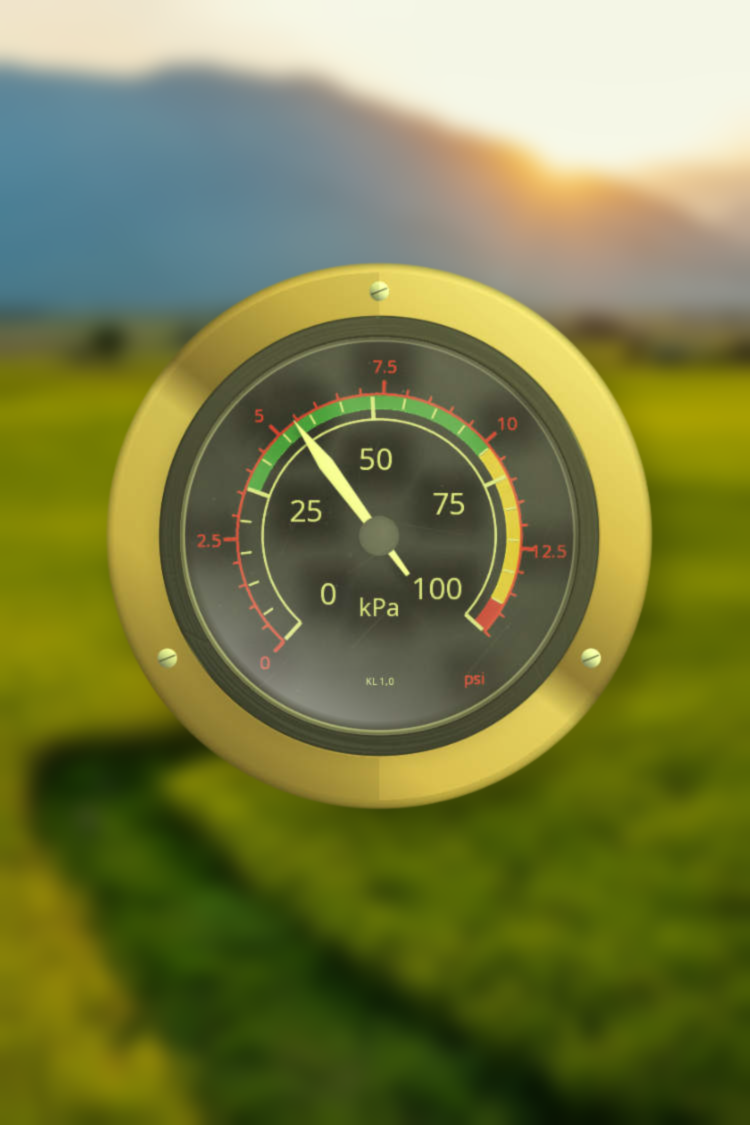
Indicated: 37.5; kPa
